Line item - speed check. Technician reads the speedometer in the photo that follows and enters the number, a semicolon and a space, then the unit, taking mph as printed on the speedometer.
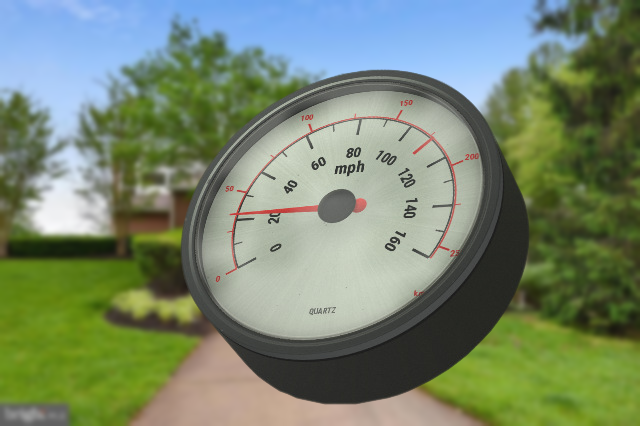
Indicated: 20; mph
